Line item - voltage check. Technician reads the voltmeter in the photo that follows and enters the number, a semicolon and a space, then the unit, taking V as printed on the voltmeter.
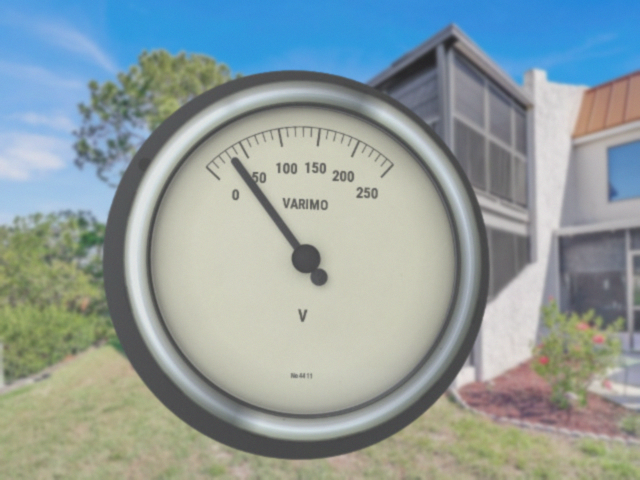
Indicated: 30; V
